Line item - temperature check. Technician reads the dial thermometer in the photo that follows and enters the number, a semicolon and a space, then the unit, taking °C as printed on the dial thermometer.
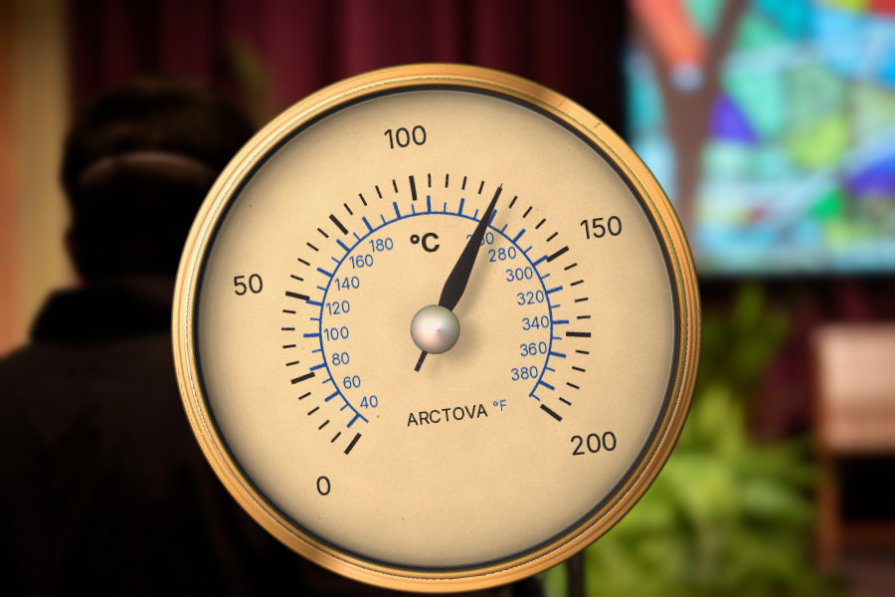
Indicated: 125; °C
